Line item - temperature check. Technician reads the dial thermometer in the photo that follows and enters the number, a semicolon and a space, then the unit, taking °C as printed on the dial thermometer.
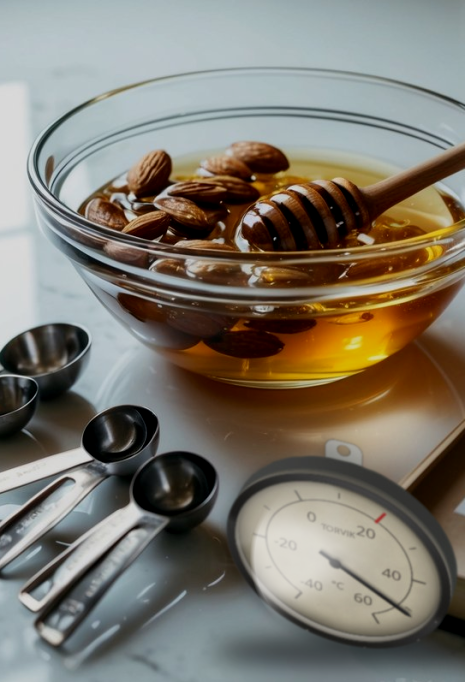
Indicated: 50; °C
